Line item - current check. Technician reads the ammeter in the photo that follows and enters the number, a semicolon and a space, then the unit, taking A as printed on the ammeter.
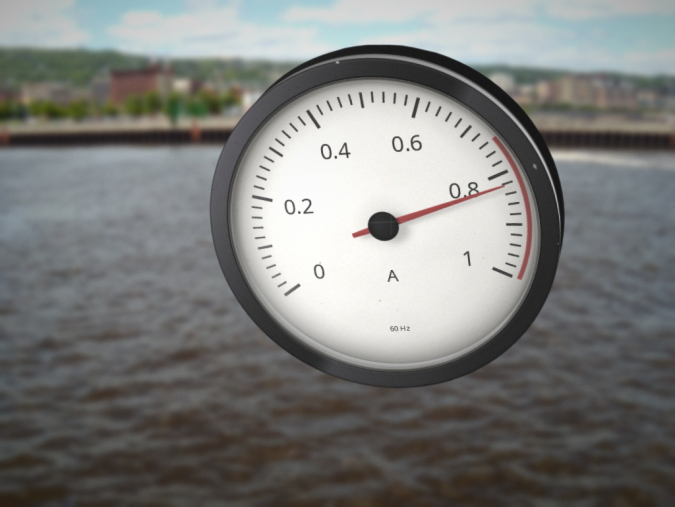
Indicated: 0.82; A
